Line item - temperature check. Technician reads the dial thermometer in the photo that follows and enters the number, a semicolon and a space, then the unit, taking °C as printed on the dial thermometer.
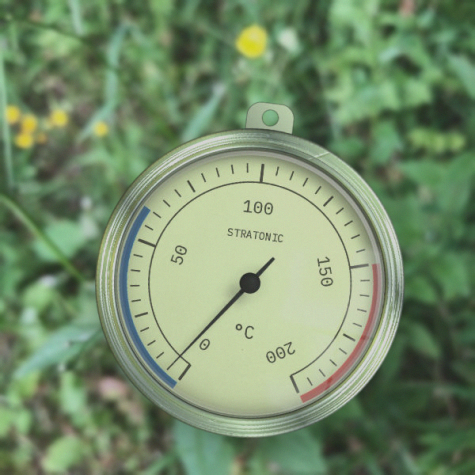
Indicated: 5; °C
